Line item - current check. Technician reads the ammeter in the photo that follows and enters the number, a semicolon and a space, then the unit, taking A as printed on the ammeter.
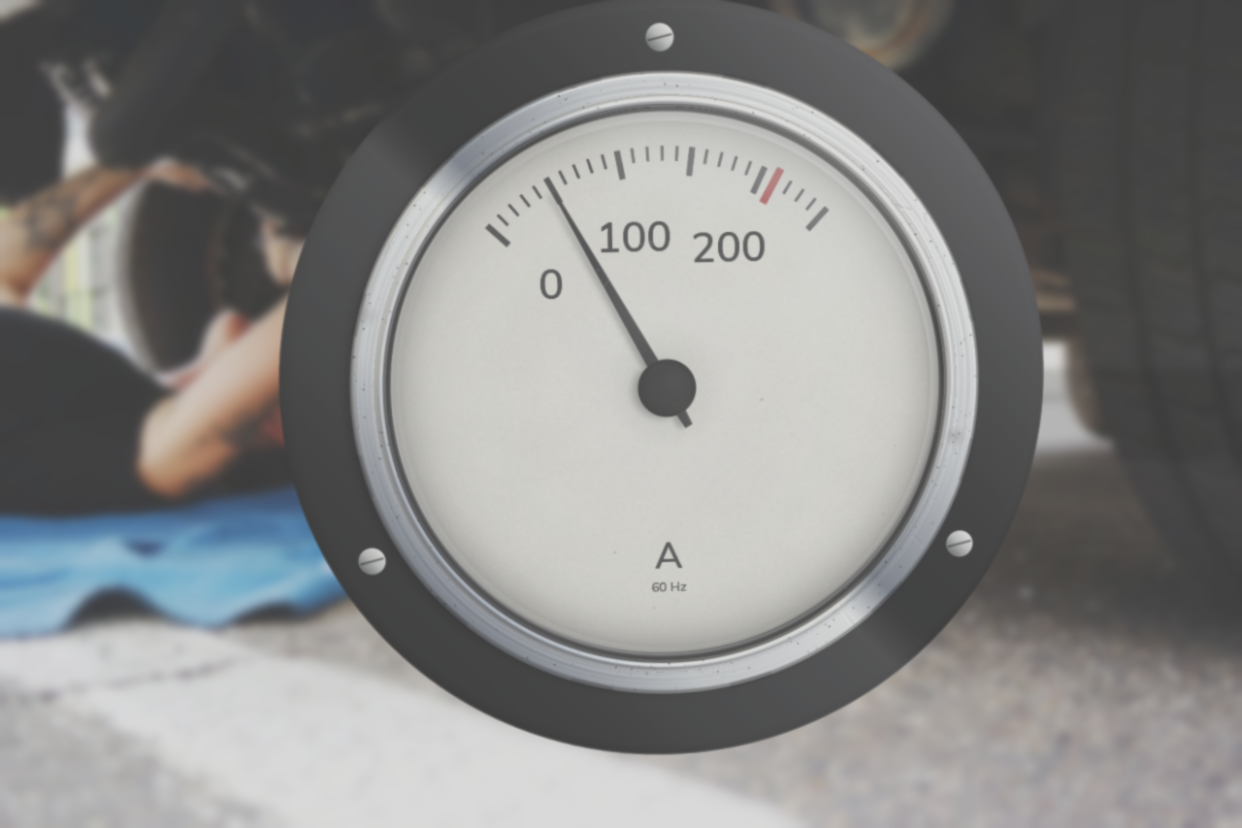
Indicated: 50; A
